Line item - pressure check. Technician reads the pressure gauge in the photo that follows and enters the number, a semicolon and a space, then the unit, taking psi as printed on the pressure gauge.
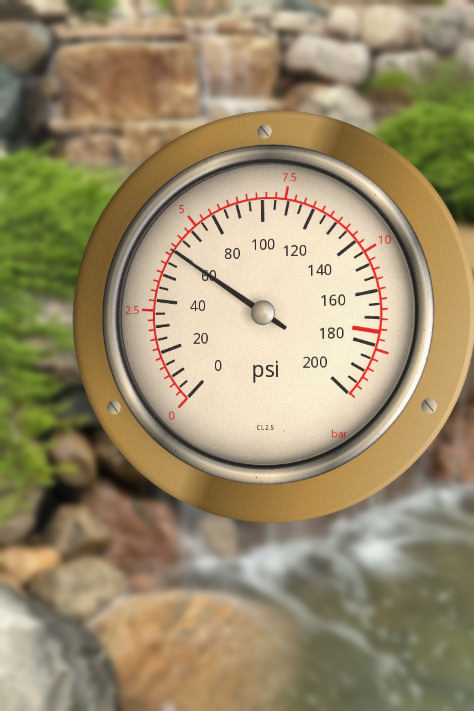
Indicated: 60; psi
